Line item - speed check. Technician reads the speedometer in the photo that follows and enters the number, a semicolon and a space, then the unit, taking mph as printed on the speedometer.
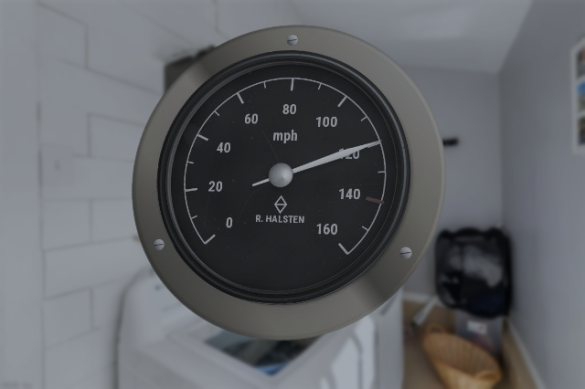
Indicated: 120; mph
